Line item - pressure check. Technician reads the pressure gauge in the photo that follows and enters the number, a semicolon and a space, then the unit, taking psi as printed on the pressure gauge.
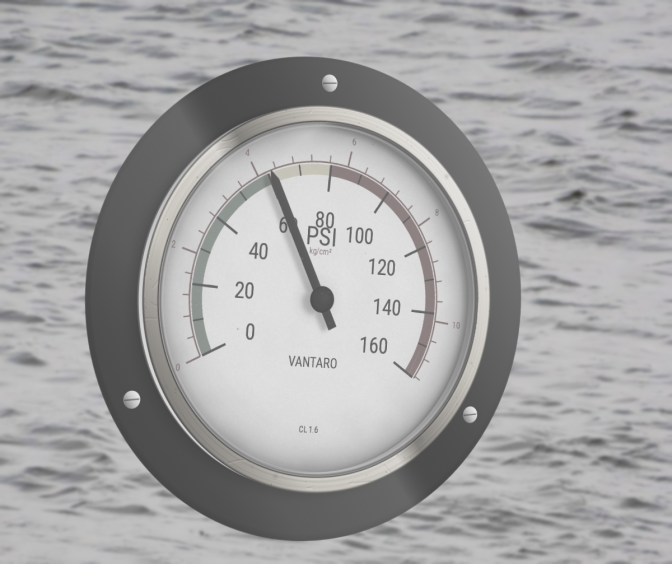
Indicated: 60; psi
